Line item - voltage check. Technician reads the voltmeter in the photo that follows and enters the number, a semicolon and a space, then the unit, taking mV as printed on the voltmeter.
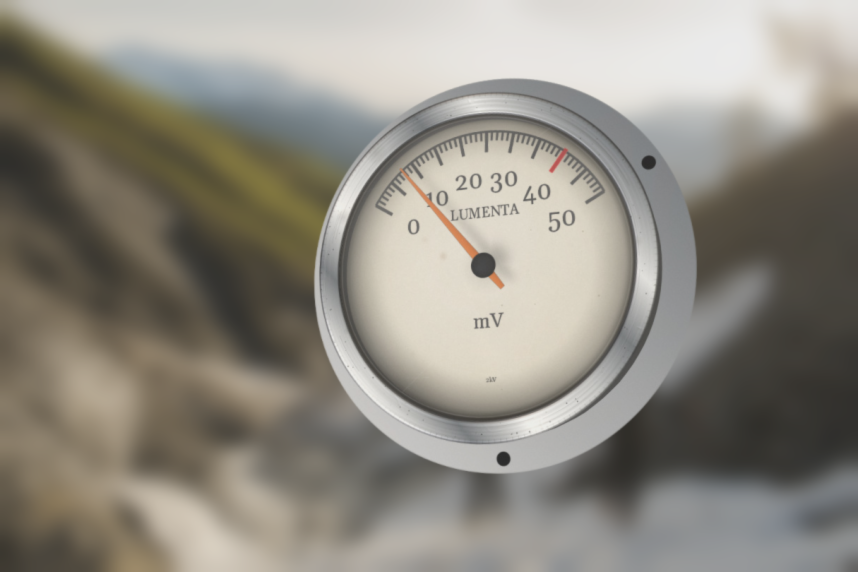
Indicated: 8; mV
